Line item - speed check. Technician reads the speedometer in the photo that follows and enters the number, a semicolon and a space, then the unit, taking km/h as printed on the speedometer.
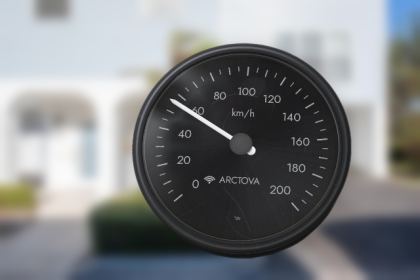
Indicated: 55; km/h
